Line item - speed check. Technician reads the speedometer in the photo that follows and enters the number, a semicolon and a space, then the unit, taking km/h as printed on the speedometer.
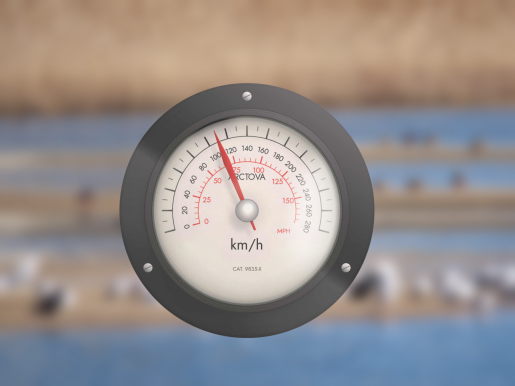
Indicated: 110; km/h
